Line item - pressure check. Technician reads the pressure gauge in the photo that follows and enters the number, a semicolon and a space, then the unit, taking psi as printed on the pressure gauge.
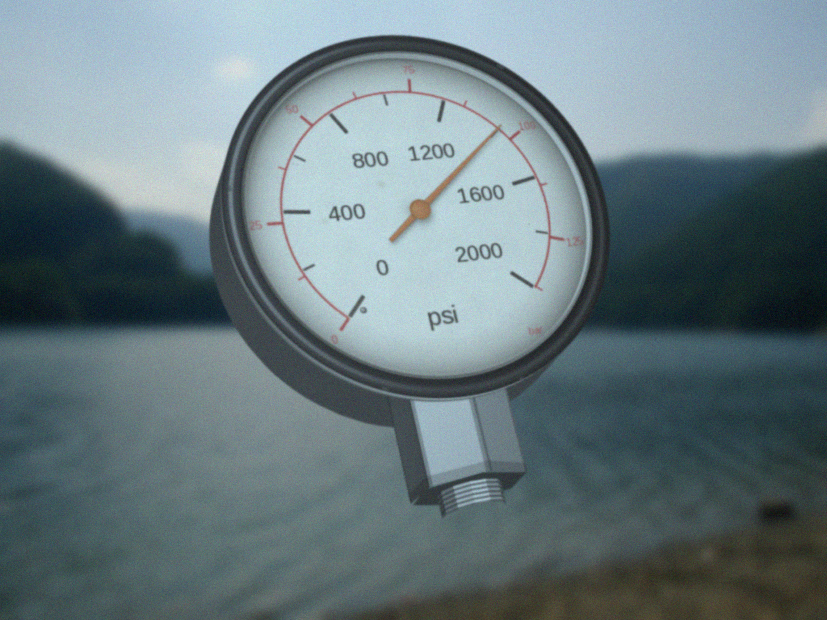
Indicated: 1400; psi
